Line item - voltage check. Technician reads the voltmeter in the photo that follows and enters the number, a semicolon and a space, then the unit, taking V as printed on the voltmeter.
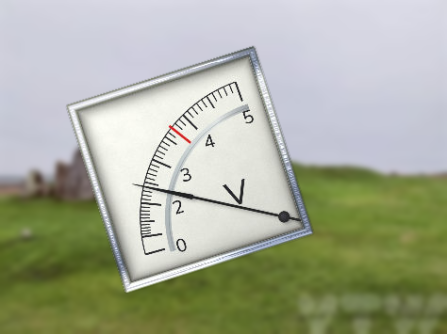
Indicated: 2.4; V
